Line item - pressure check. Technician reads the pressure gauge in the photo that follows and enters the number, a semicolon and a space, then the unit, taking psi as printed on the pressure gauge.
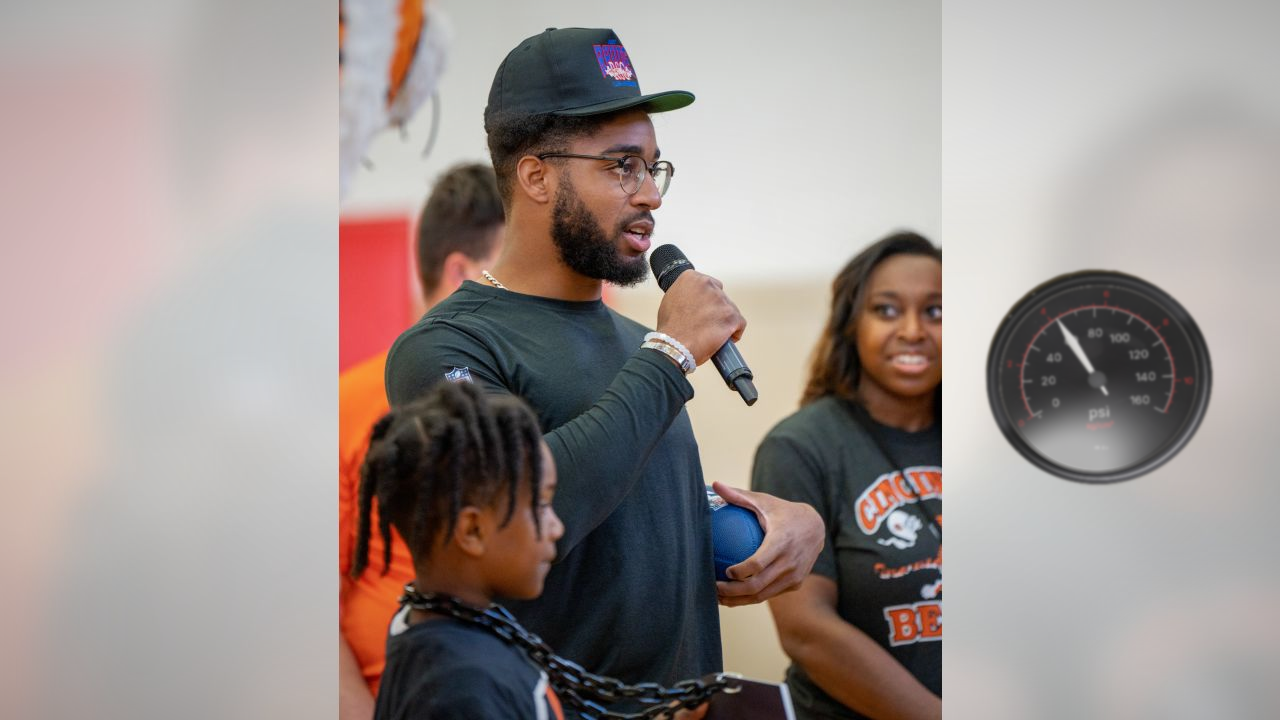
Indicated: 60; psi
